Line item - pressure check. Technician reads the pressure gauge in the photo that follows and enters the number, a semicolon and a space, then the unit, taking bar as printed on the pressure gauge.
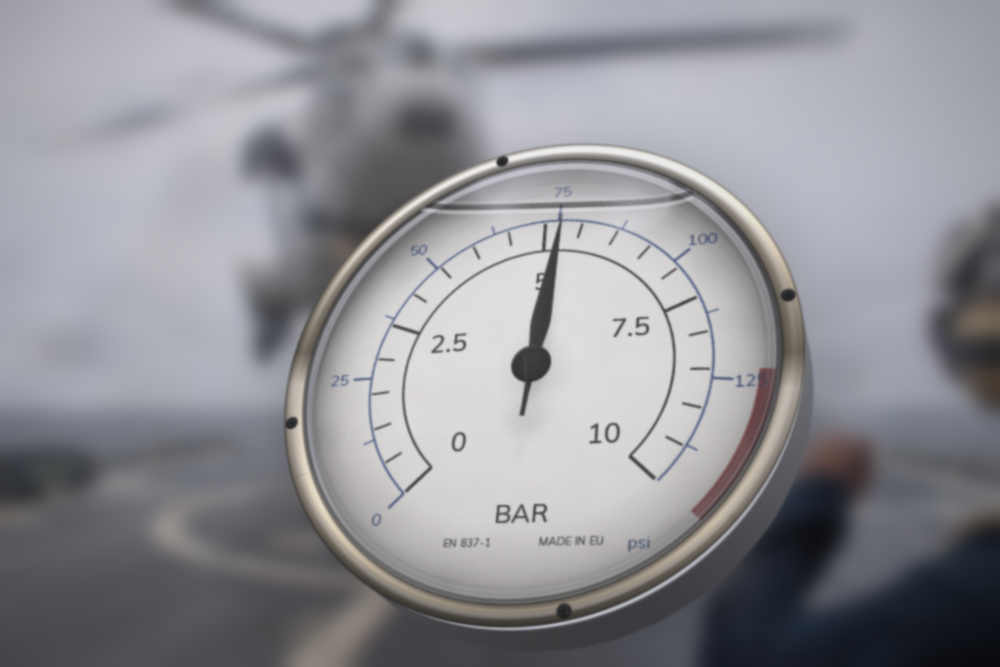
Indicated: 5.25; bar
